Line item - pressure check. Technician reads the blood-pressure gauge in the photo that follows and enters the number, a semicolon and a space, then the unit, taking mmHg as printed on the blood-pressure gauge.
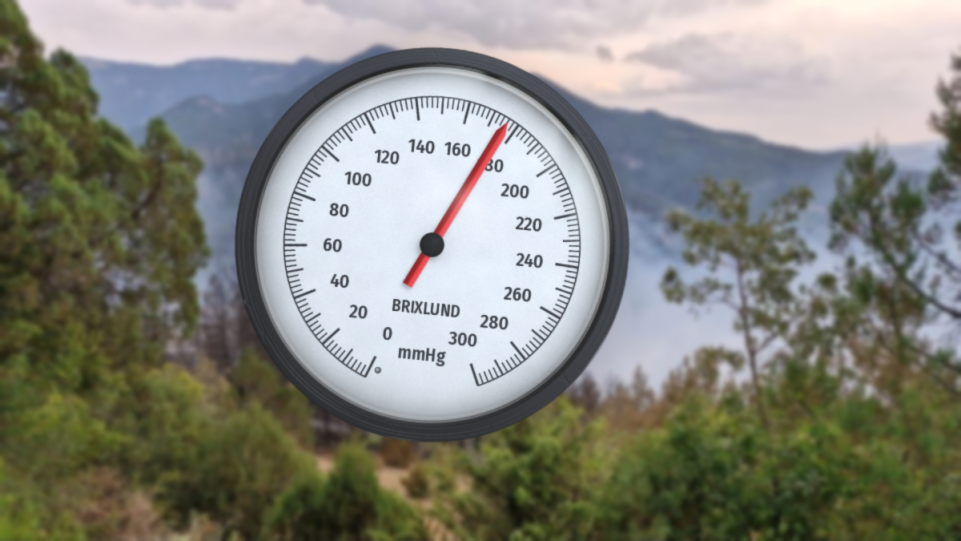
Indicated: 176; mmHg
